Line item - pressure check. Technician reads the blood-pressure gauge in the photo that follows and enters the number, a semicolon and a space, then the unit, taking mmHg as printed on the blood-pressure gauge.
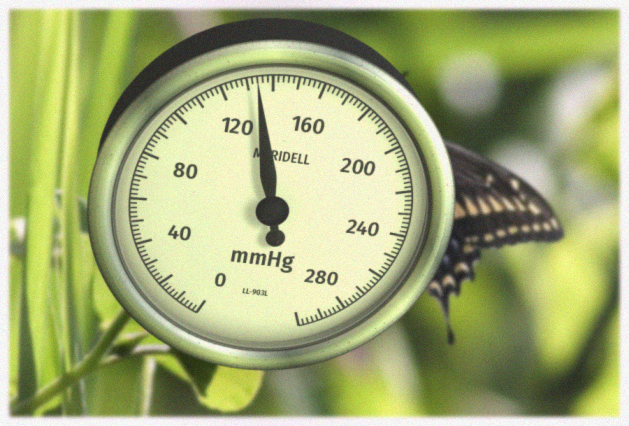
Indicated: 134; mmHg
